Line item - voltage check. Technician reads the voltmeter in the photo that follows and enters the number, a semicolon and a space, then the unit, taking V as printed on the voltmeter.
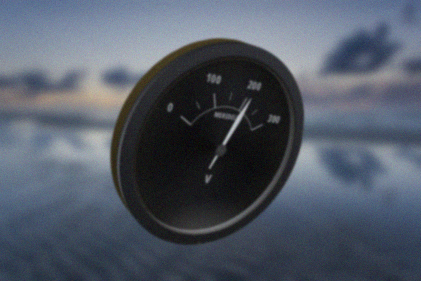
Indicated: 200; V
